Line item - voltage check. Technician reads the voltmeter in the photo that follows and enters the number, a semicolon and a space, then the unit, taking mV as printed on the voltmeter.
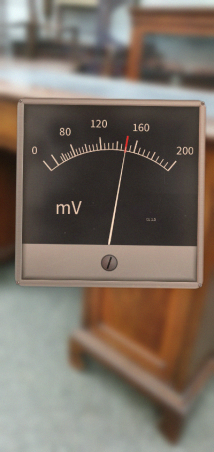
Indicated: 150; mV
